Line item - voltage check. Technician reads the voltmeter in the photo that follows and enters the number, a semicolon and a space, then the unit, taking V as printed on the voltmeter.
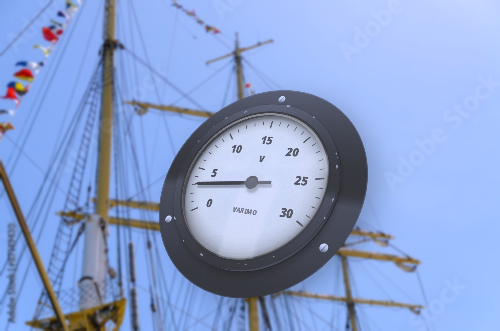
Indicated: 3; V
